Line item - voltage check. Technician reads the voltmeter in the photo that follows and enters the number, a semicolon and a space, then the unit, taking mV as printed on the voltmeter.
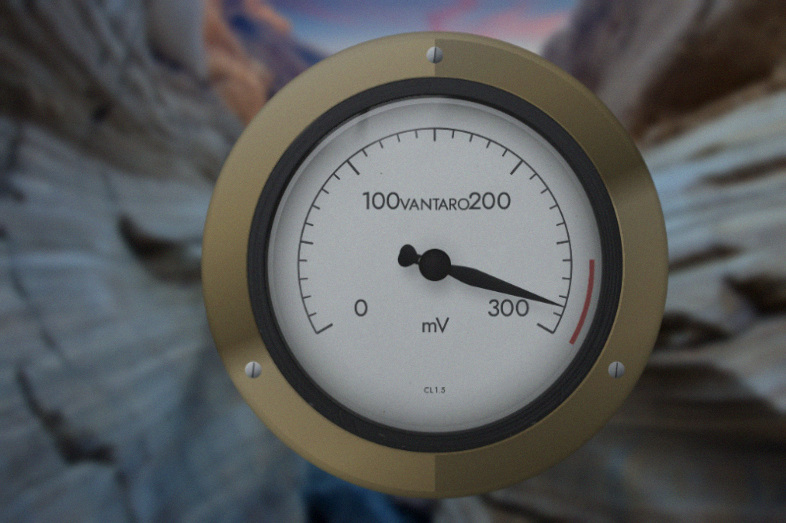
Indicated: 285; mV
